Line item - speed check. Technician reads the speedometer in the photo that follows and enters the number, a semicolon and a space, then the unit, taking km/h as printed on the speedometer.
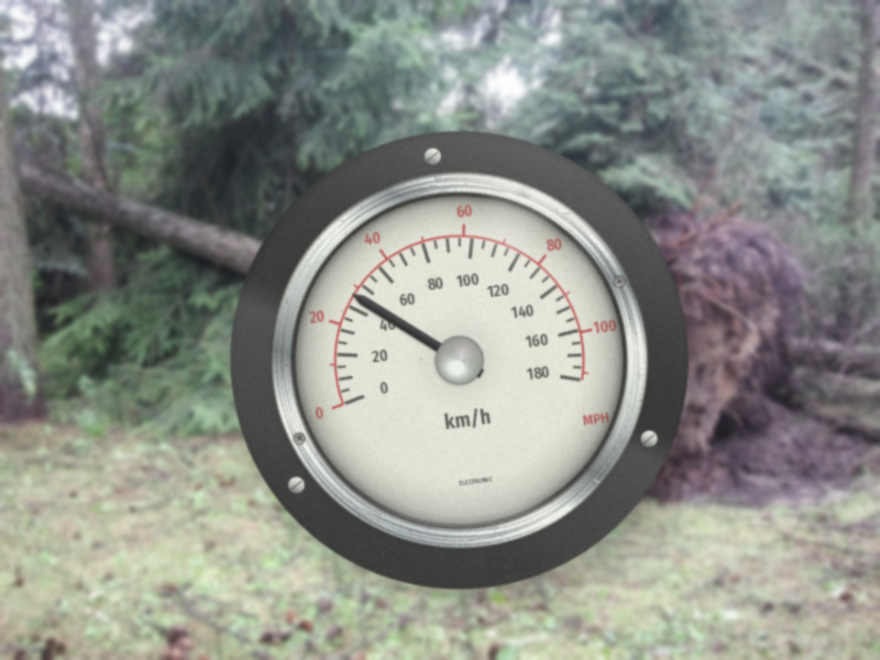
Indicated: 45; km/h
